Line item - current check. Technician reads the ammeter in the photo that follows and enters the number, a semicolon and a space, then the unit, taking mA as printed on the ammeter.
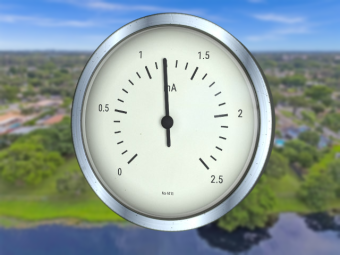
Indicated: 1.2; mA
